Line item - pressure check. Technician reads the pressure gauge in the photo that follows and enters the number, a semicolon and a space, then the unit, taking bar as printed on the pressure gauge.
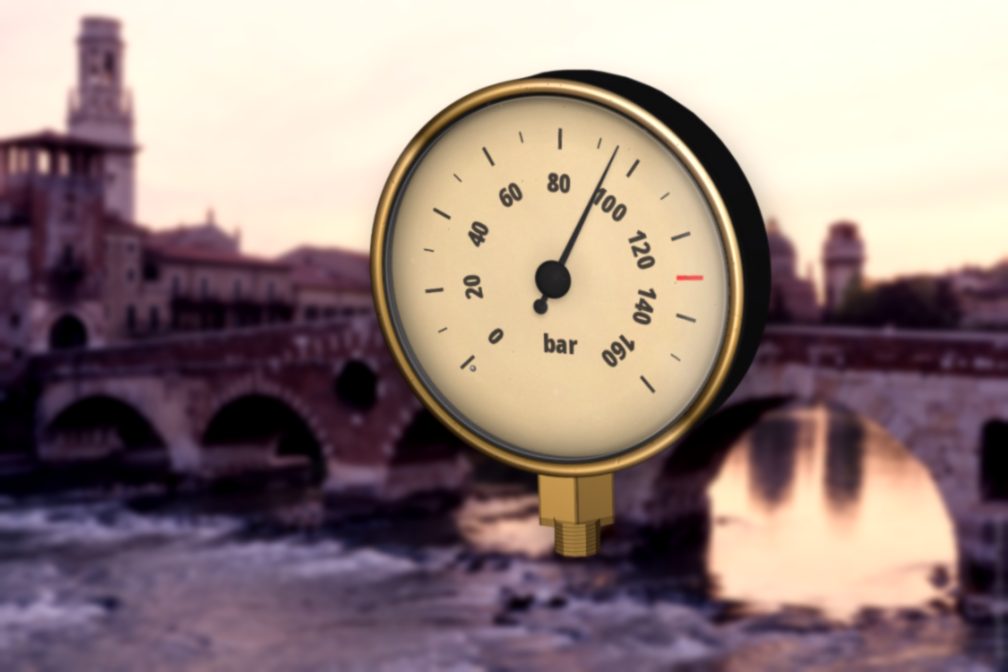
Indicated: 95; bar
